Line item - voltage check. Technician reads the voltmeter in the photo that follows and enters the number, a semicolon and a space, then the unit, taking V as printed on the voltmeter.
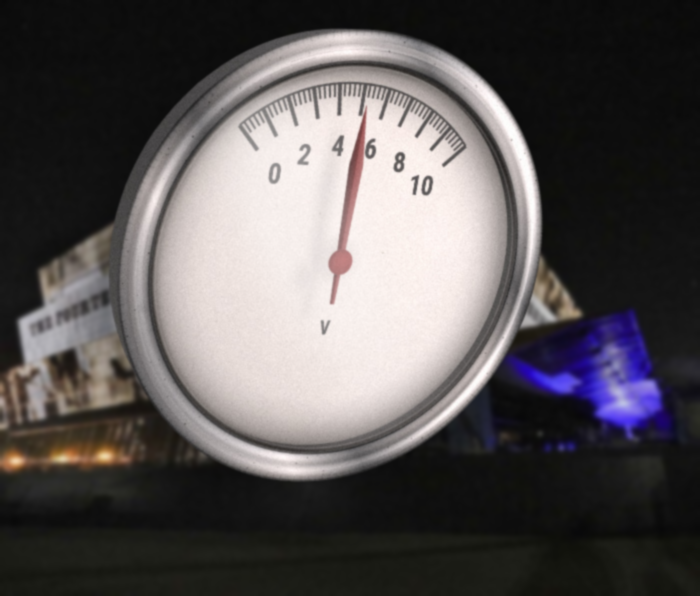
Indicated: 5; V
